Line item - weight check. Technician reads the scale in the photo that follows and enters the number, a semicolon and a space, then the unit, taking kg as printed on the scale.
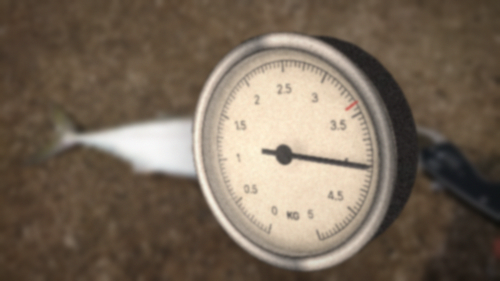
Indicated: 4; kg
